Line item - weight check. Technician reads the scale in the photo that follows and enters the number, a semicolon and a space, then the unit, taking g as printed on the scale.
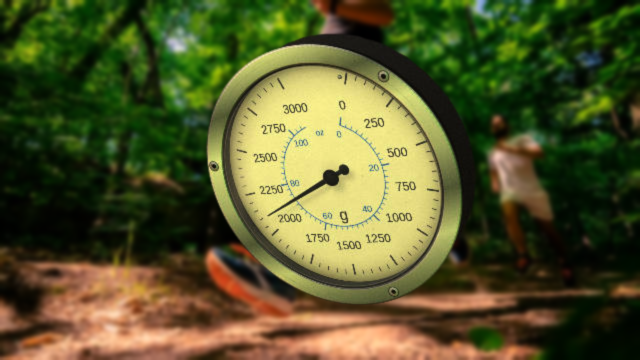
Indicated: 2100; g
